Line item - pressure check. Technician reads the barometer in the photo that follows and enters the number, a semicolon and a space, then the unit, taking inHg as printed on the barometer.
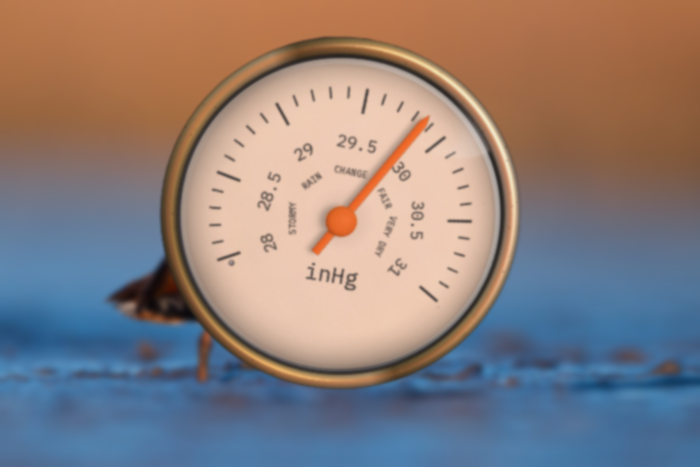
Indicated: 29.85; inHg
